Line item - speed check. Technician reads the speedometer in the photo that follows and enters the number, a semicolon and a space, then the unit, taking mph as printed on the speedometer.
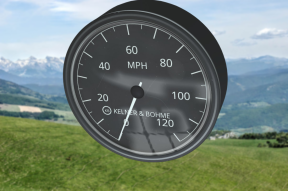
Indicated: 0; mph
